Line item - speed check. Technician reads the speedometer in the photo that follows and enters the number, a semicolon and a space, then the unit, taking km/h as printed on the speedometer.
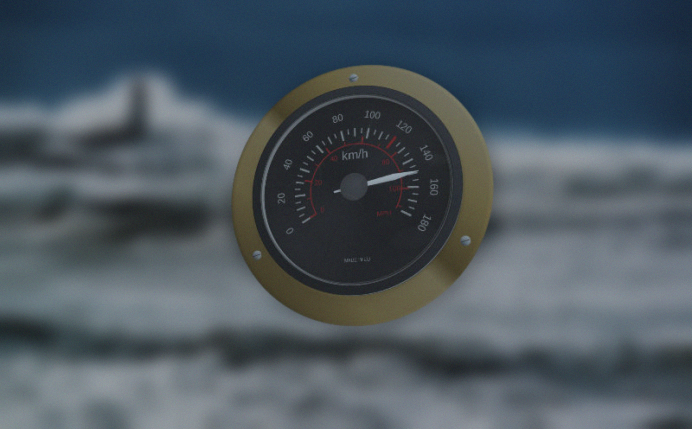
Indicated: 150; km/h
